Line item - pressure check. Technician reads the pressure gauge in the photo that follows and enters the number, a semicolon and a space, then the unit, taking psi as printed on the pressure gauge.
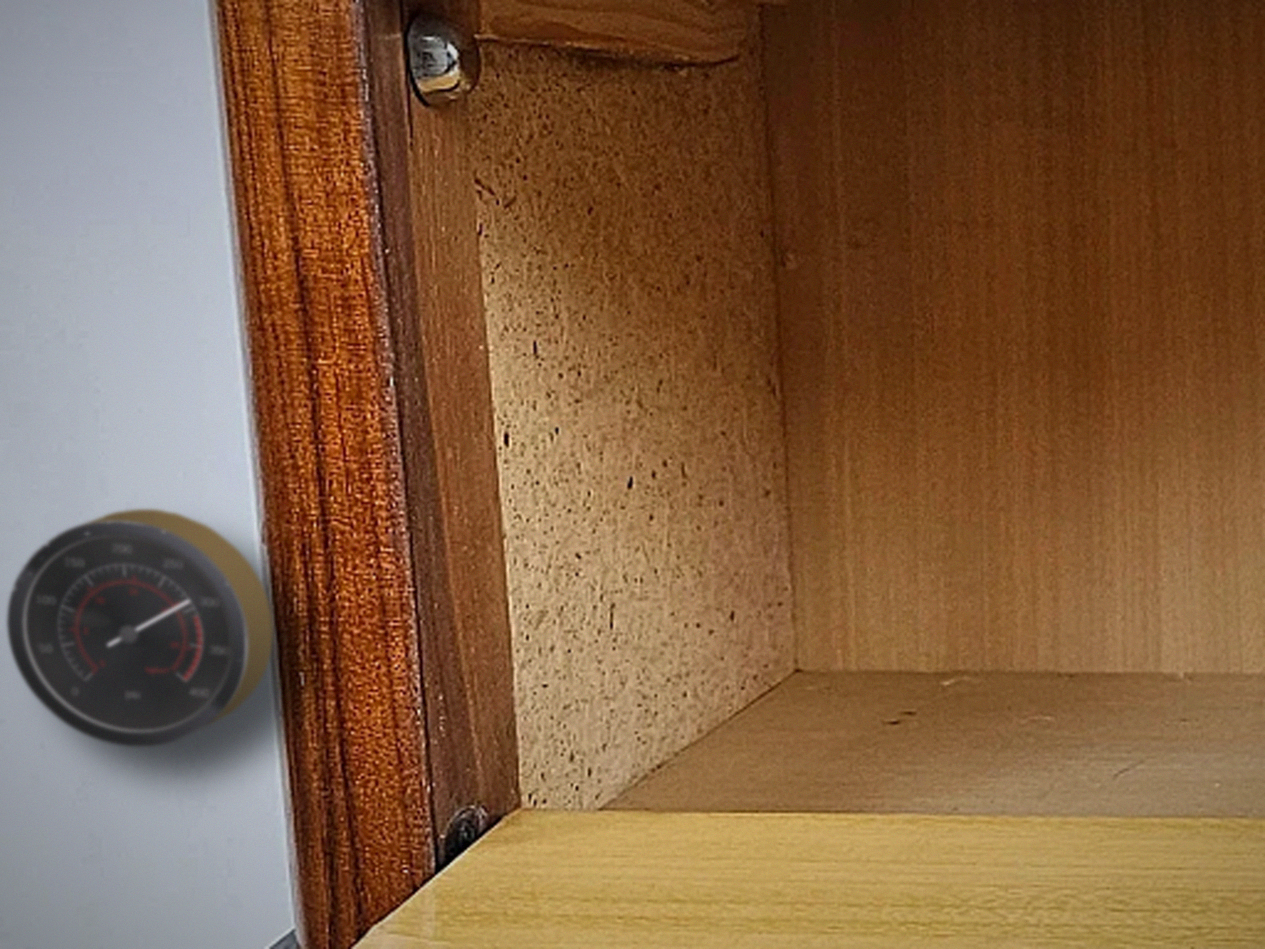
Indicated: 290; psi
